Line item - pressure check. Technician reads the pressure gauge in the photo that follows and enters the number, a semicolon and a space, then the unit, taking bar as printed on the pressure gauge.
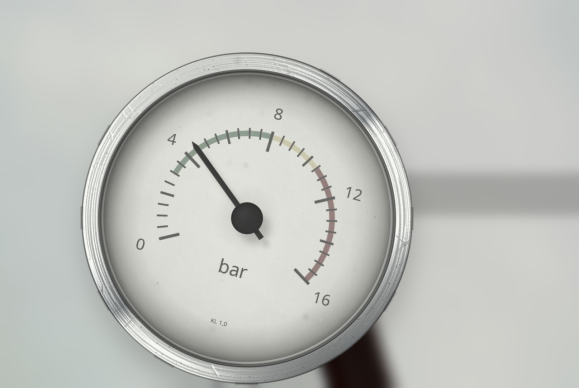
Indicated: 4.5; bar
